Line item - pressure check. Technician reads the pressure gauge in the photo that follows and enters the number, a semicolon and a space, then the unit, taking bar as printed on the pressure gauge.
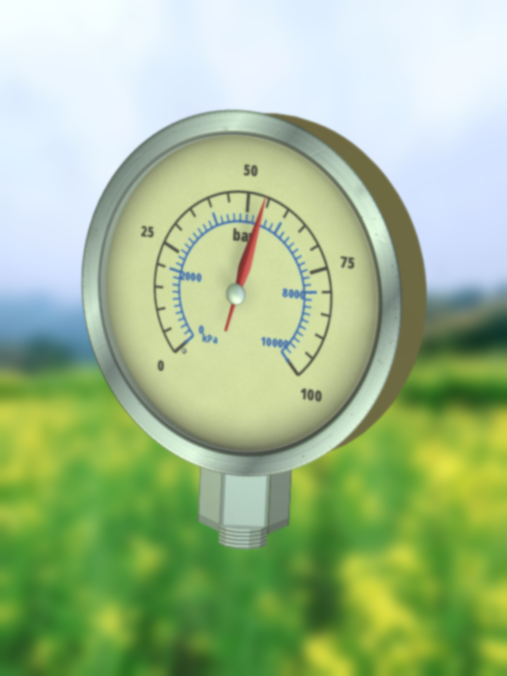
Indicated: 55; bar
